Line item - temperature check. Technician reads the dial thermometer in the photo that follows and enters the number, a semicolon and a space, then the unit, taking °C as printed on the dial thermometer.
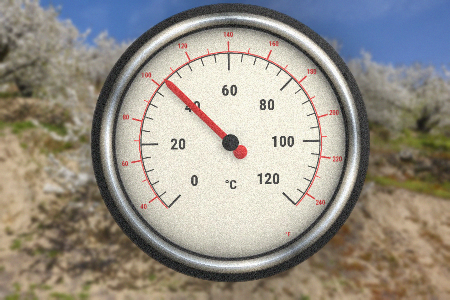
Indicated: 40; °C
